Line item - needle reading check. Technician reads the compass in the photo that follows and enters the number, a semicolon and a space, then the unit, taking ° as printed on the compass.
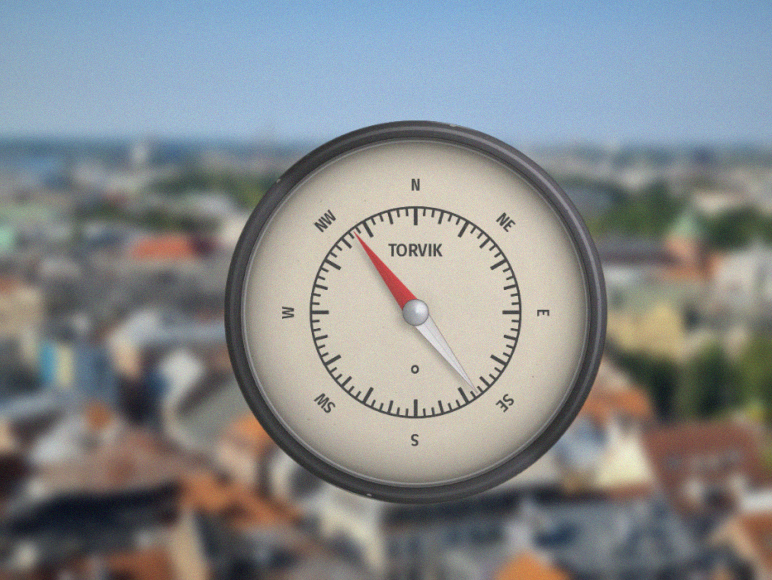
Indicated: 322.5; °
